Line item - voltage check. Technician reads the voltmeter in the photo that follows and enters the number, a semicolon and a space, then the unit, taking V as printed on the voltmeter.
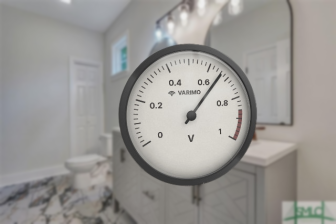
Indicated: 0.66; V
